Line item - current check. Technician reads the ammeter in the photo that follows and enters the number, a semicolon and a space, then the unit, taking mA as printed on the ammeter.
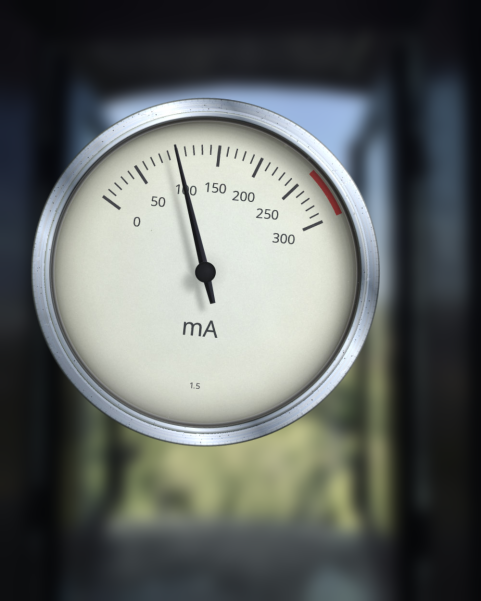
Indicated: 100; mA
